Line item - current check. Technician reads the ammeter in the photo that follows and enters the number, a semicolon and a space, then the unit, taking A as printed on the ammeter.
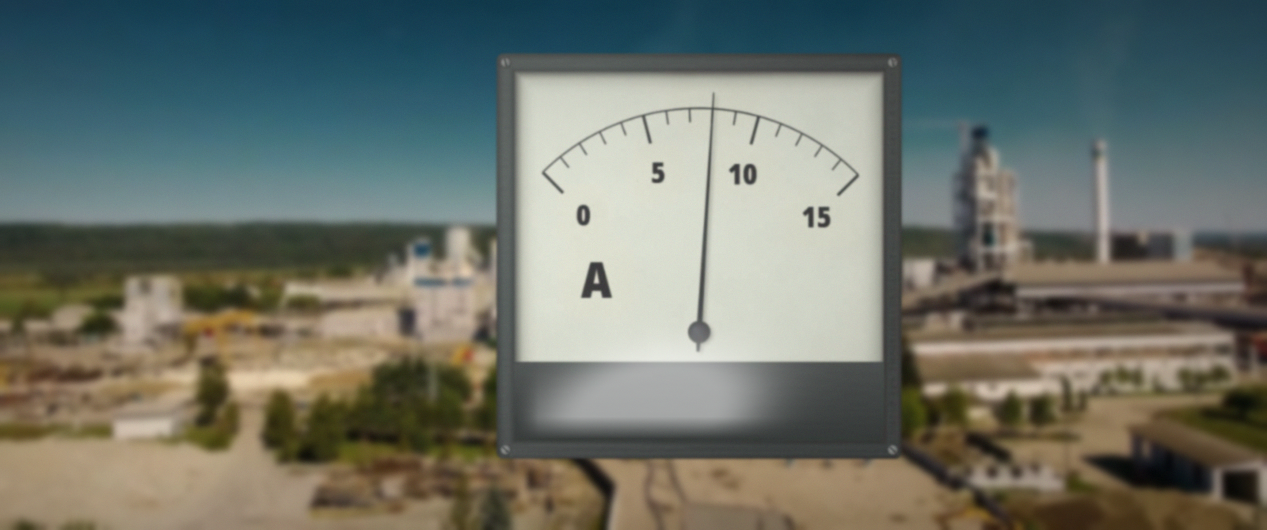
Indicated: 8; A
